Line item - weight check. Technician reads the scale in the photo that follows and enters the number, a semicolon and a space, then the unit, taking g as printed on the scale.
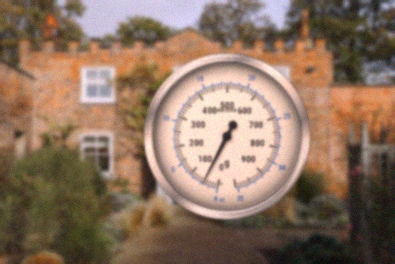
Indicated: 50; g
